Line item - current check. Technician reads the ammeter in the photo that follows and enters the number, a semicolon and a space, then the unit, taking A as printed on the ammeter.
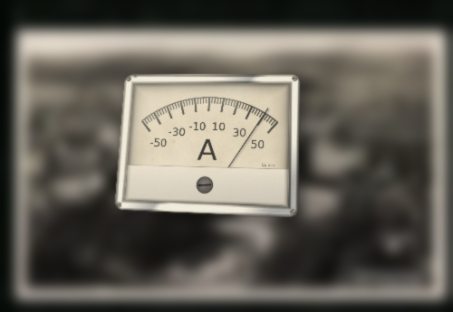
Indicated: 40; A
